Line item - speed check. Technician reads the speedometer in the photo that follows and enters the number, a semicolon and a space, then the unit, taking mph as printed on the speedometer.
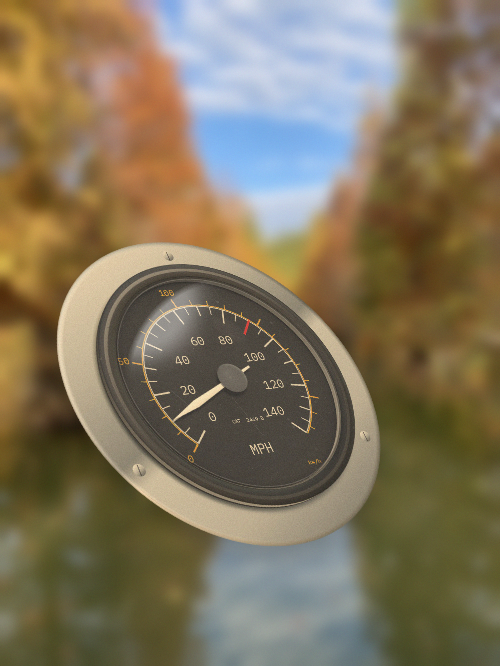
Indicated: 10; mph
